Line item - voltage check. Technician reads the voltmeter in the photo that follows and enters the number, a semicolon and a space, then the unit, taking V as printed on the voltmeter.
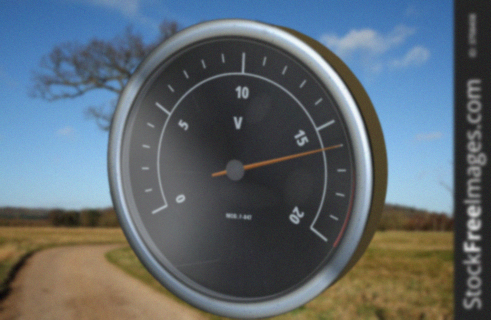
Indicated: 16; V
